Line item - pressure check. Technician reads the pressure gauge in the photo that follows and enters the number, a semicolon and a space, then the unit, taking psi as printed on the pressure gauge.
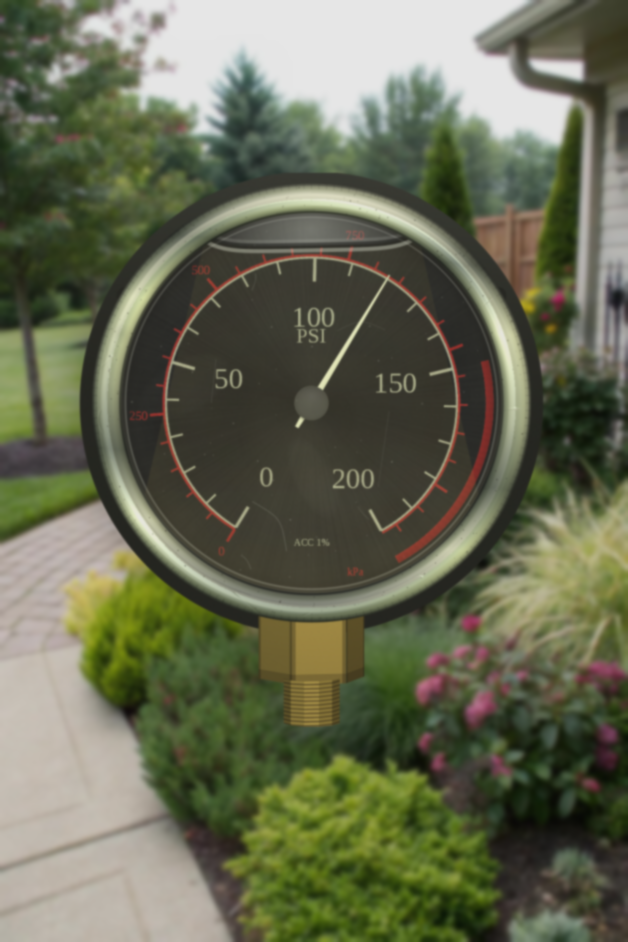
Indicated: 120; psi
